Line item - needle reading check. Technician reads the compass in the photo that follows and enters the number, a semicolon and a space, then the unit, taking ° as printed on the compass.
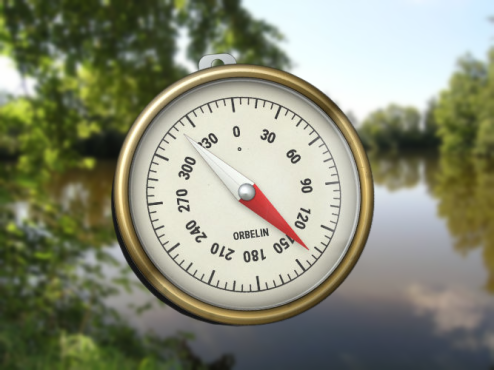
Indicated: 140; °
